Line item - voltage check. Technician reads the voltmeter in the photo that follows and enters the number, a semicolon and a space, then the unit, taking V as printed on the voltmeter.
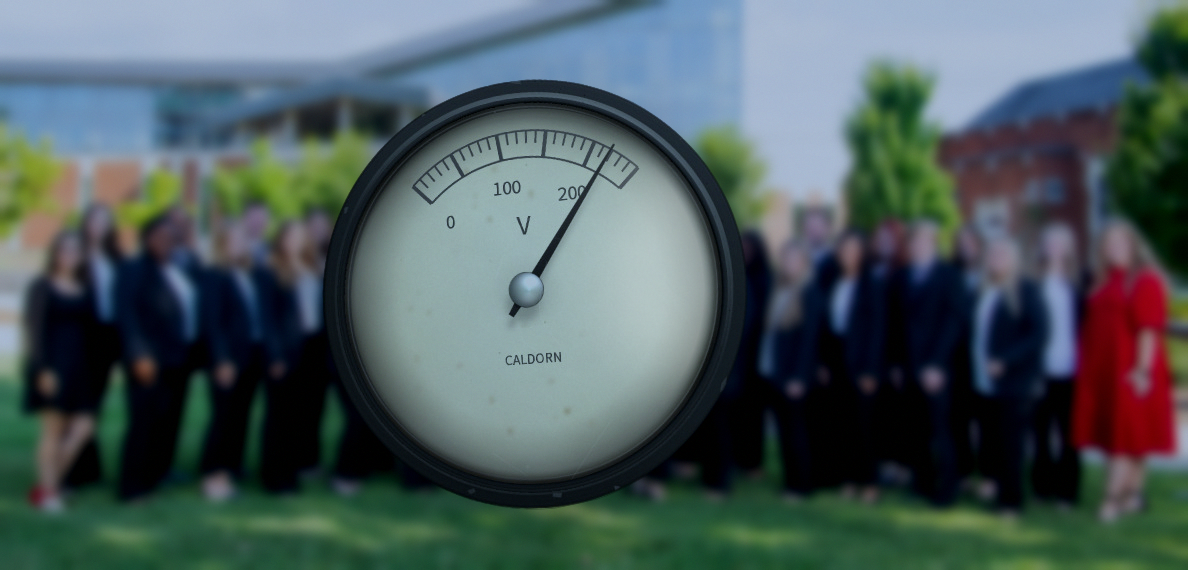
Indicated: 220; V
